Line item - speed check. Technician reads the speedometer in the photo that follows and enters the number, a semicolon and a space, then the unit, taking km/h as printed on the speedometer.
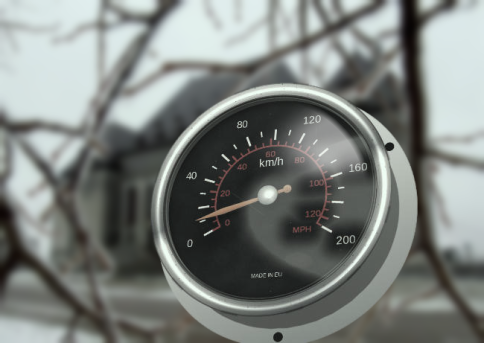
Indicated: 10; km/h
